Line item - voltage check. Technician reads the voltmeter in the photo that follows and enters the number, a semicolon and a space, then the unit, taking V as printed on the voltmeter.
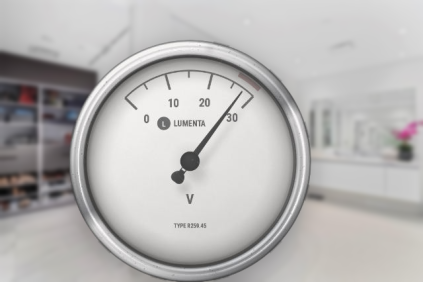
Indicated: 27.5; V
